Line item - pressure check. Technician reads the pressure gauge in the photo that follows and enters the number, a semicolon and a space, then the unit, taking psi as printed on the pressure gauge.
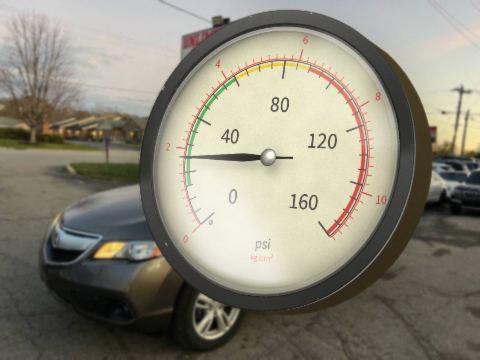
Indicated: 25; psi
